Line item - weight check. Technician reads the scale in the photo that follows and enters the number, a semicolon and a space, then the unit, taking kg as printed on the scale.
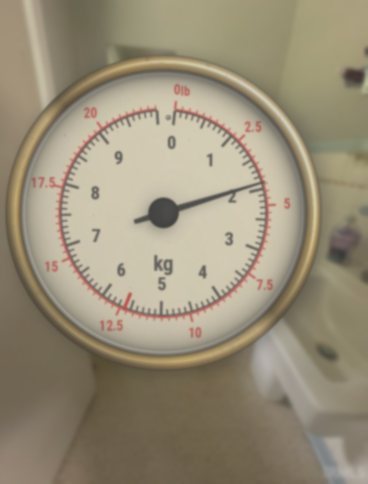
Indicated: 1.9; kg
